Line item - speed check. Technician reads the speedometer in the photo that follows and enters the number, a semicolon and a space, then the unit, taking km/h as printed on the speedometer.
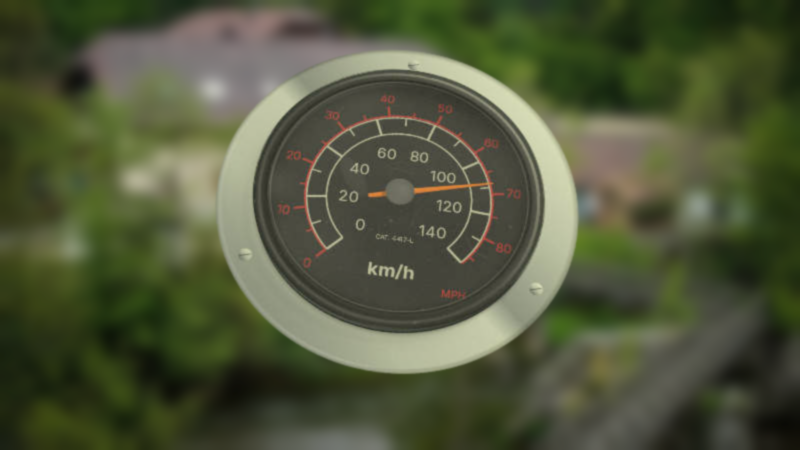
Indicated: 110; km/h
